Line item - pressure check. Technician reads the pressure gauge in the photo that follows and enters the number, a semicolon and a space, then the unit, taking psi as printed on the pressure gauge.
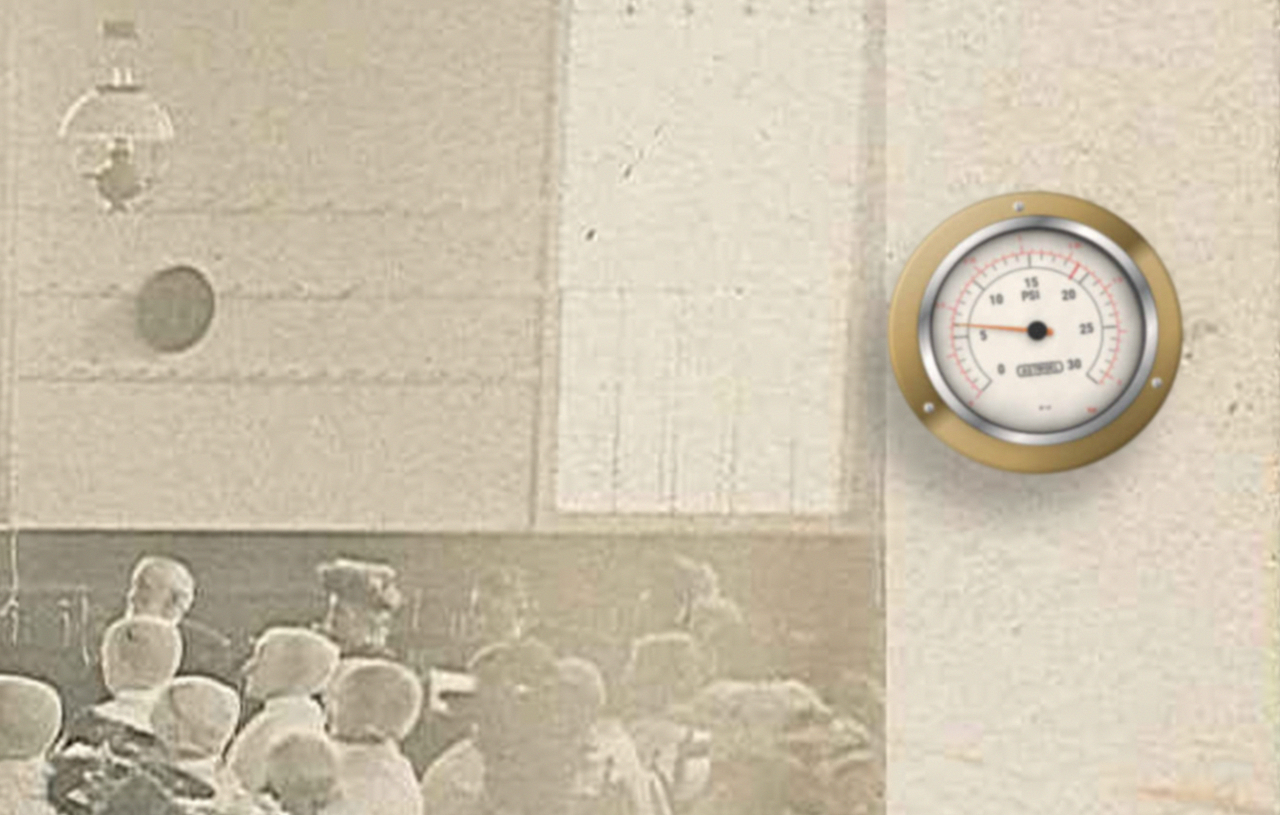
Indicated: 6; psi
